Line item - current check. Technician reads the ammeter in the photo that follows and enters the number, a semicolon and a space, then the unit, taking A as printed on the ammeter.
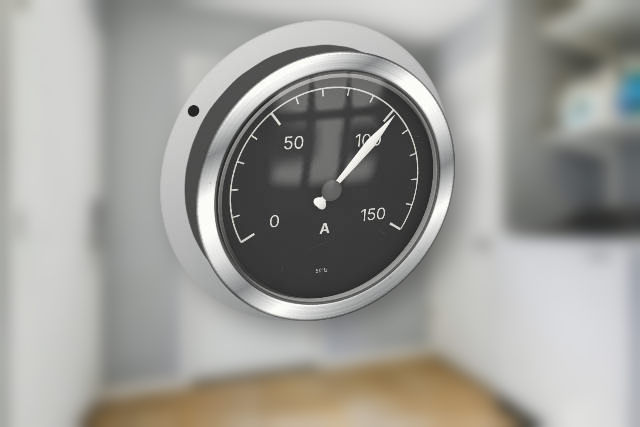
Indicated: 100; A
